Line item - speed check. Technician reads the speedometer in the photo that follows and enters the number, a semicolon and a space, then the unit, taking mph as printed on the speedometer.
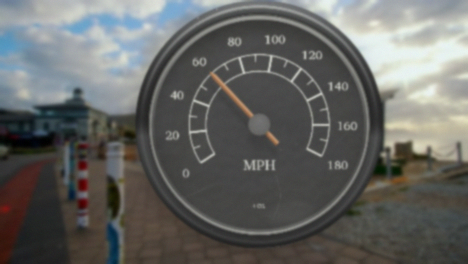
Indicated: 60; mph
